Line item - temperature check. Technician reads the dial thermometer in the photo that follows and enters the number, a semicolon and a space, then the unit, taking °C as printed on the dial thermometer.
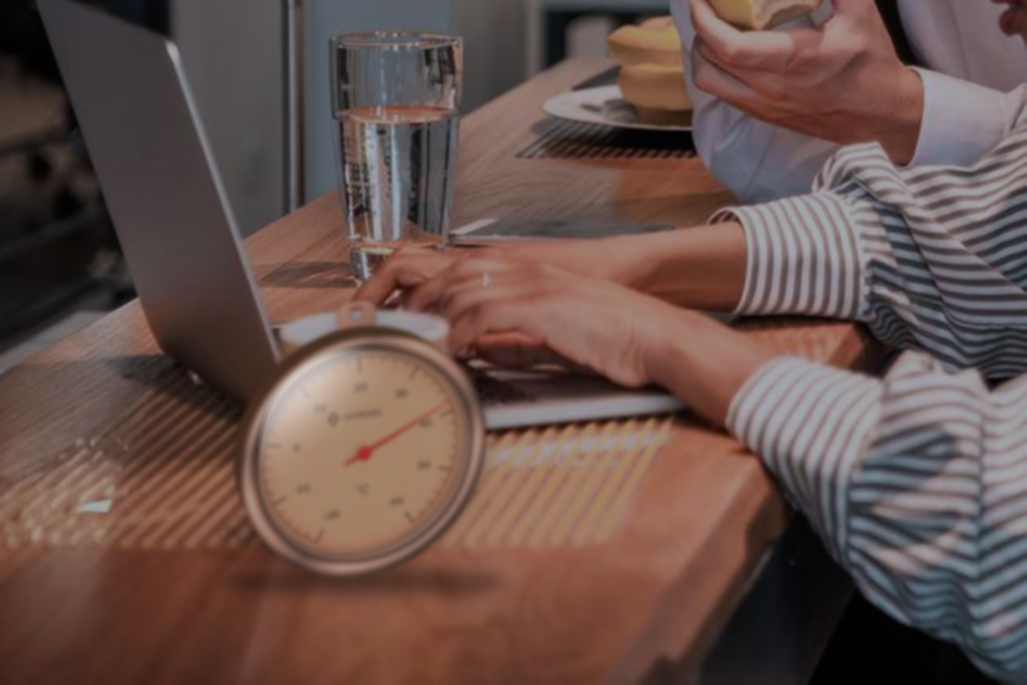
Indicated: 38; °C
